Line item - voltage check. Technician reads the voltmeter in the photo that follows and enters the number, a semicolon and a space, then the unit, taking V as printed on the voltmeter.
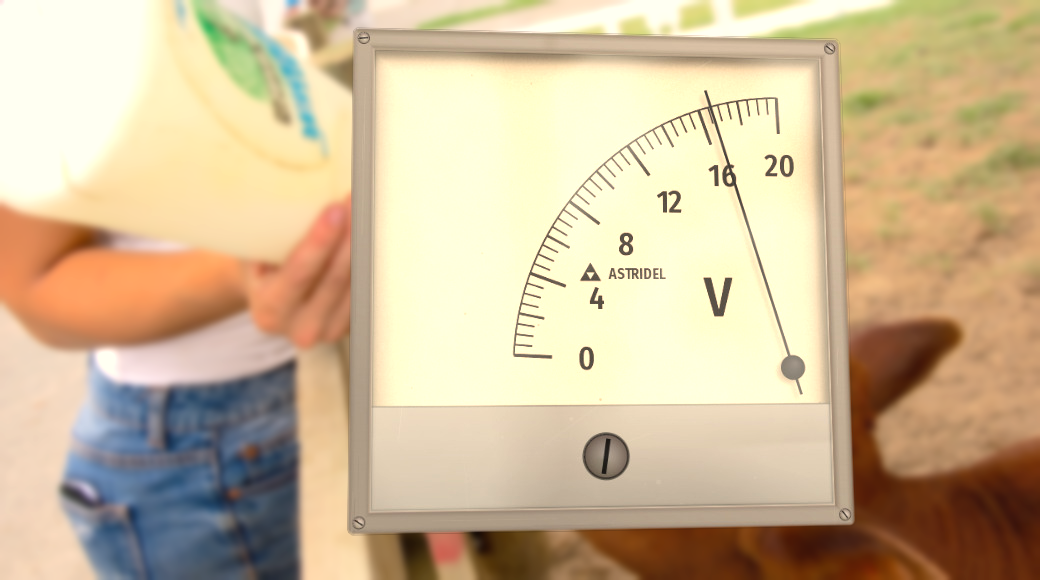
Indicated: 16.5; V
